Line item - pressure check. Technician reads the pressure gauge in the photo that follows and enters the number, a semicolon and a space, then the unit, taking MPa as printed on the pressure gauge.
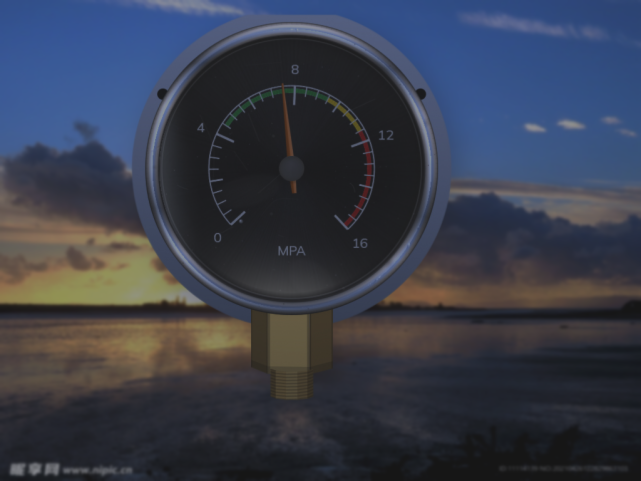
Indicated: 7.5; MPa
